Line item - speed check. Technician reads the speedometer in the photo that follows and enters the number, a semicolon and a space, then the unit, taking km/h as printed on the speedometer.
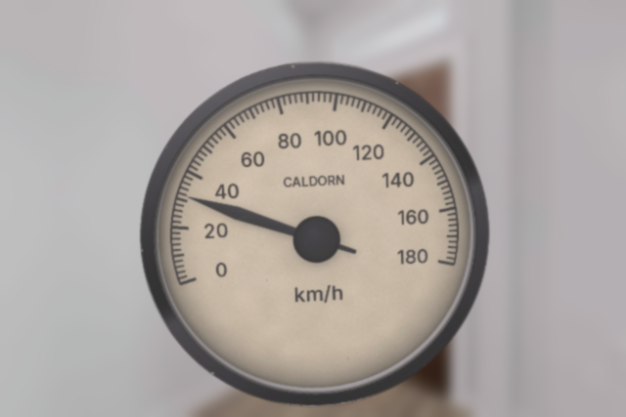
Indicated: 32; km/h
